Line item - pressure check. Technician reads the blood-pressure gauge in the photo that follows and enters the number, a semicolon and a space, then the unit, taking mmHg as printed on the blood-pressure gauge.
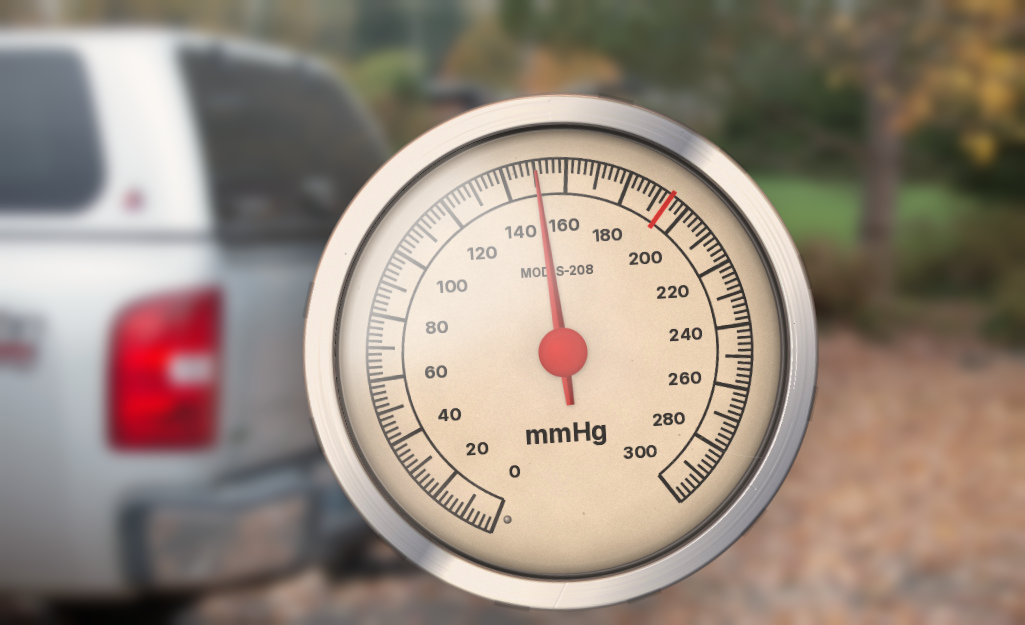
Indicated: 150; mmHg
